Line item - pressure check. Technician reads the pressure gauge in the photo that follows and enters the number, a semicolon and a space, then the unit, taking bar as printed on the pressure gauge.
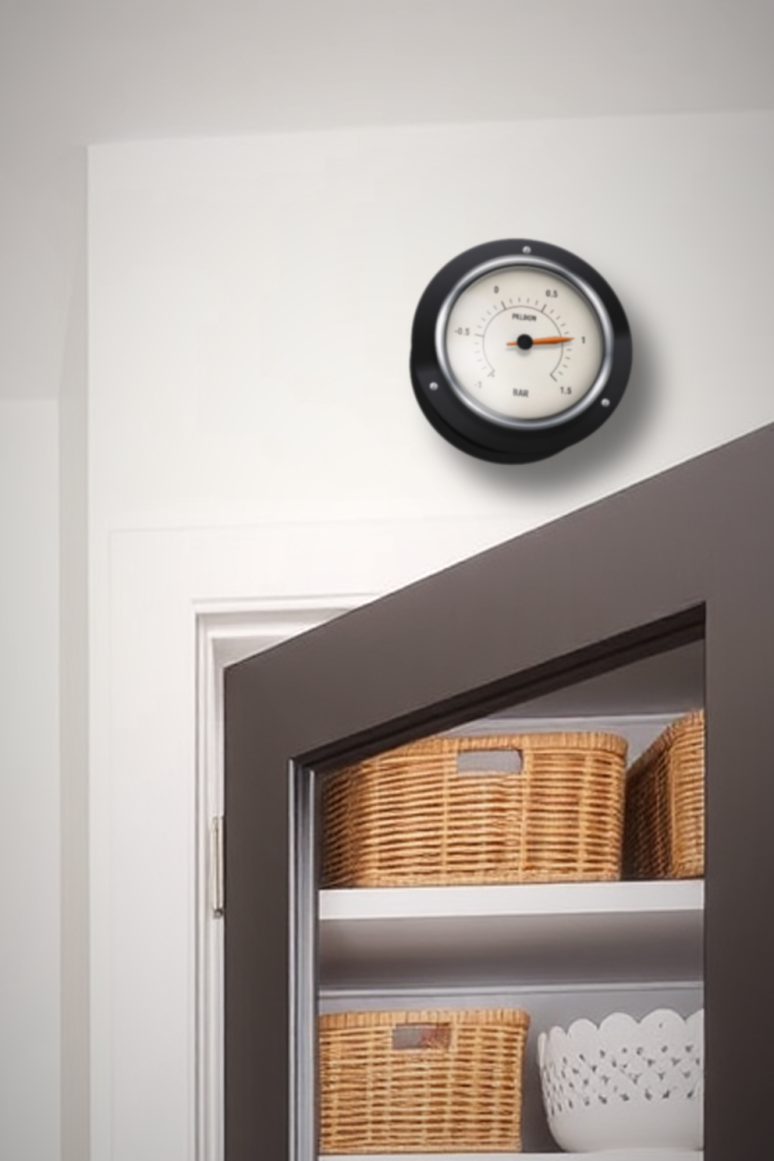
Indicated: 1; bar
